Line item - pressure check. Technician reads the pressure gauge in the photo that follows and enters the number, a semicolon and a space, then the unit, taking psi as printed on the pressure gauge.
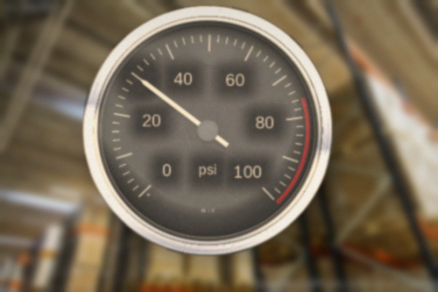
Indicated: 30; psi
